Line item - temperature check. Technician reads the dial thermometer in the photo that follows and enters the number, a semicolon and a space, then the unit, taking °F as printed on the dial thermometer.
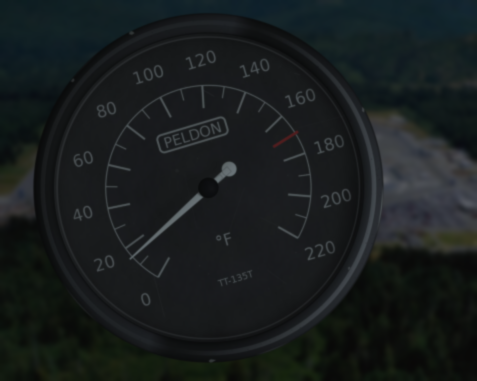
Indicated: 15; °F
